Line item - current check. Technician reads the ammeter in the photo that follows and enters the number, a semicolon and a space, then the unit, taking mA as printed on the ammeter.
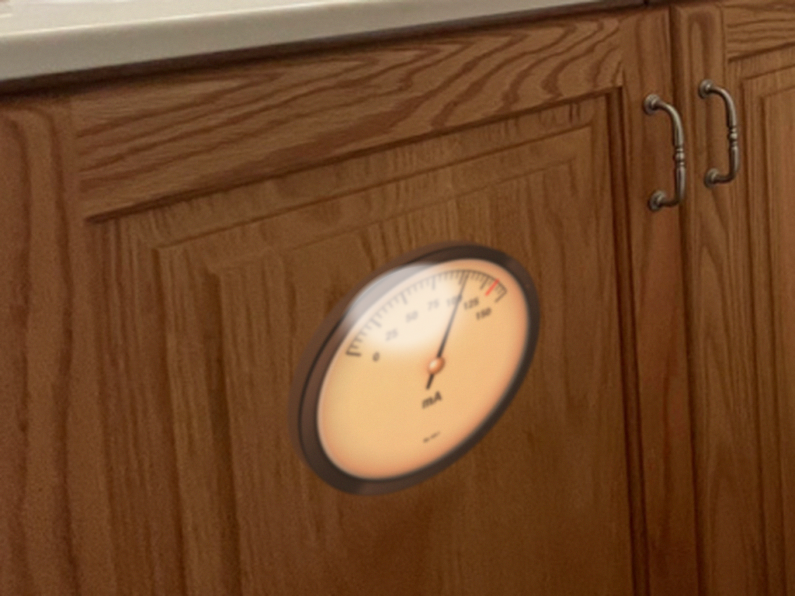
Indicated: 100; mA
